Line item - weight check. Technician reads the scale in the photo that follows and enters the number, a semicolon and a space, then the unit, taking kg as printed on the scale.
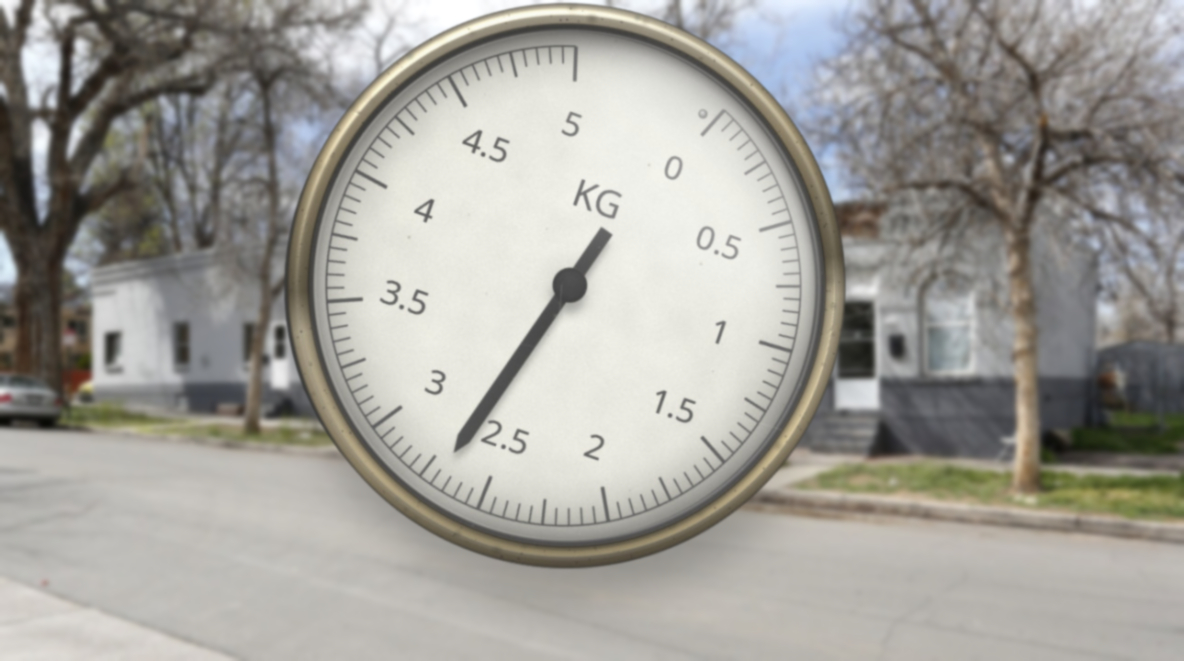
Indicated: 2.7; kg
